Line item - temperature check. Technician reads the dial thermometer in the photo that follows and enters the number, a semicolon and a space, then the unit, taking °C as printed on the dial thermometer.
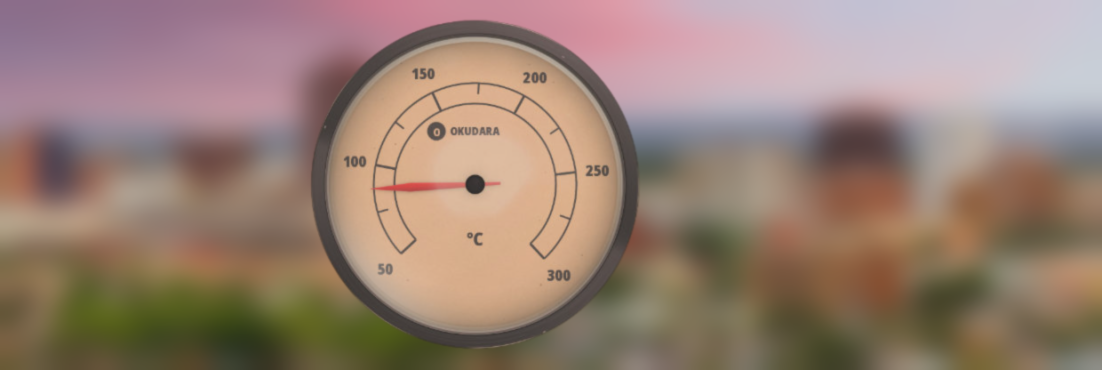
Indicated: 87.5; °C
